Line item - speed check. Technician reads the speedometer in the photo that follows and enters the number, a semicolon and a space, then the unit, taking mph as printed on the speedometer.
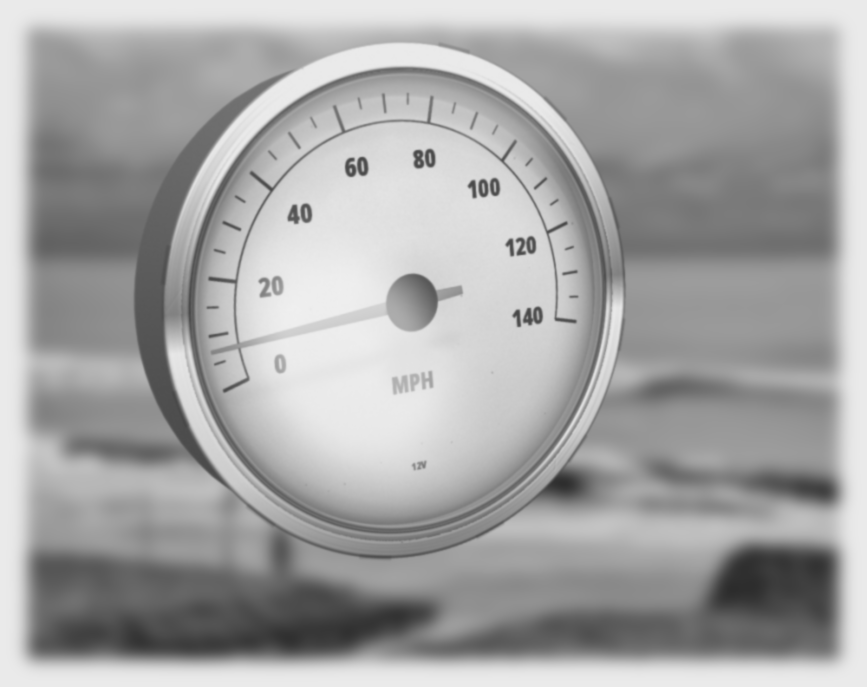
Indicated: 7.5; mph
